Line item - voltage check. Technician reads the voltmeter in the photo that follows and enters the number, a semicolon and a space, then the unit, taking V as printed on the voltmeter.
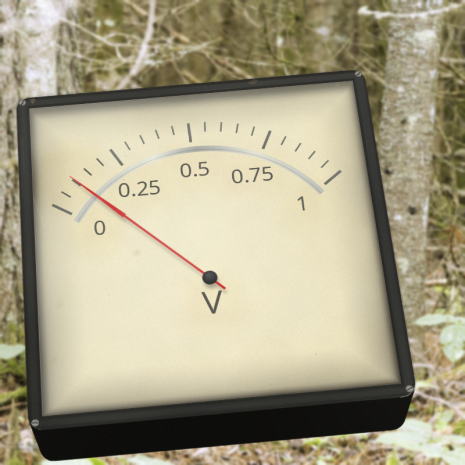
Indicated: 0.1; V
